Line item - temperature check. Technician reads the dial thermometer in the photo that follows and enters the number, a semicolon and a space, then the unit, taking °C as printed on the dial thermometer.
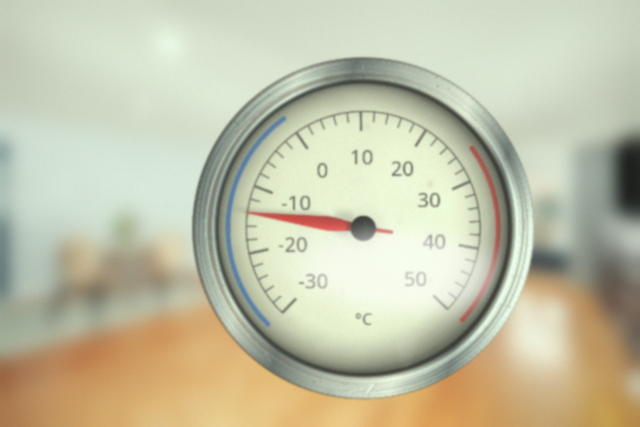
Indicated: -14; °C
